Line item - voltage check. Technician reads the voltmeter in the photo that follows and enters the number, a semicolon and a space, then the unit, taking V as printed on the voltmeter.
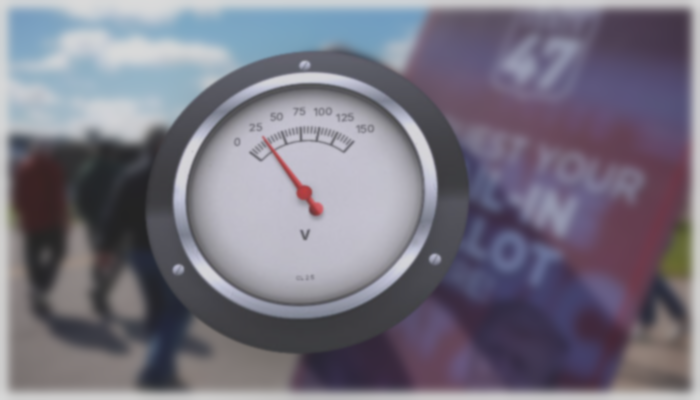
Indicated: 25; V
